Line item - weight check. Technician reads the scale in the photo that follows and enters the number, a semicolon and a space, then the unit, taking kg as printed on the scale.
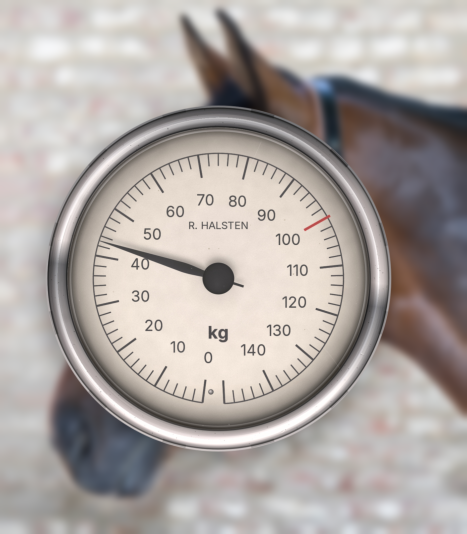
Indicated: 43; kg
